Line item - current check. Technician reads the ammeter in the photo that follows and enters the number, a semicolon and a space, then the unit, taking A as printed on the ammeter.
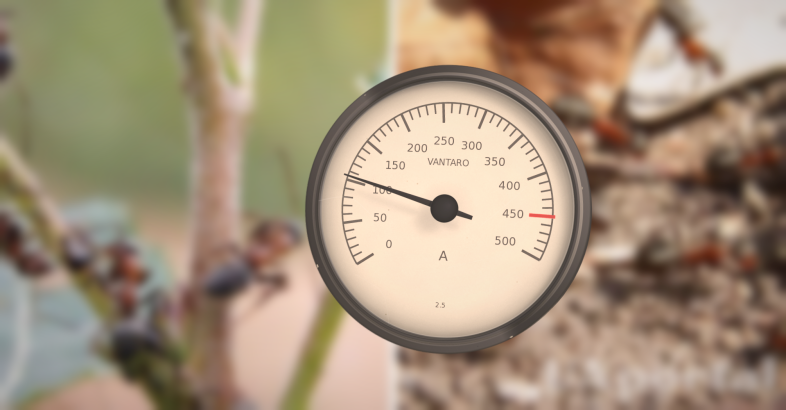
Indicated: 105; A
